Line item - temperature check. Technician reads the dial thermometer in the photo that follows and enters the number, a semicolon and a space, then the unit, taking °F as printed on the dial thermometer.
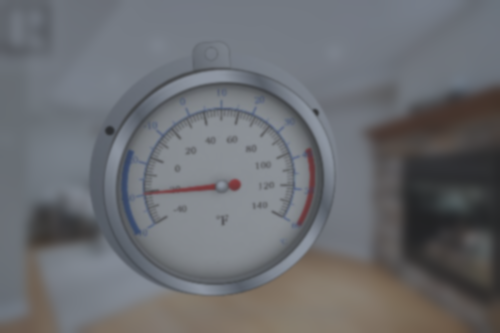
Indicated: -20; °F
